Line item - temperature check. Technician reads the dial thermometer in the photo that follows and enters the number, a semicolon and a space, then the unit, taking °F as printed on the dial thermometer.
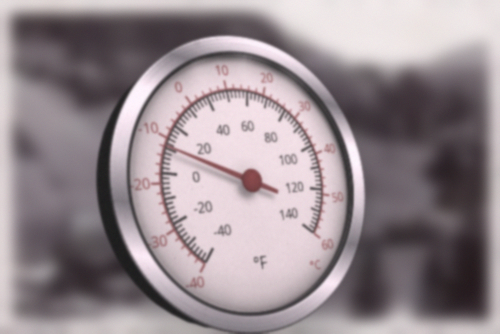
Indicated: 10; °F
